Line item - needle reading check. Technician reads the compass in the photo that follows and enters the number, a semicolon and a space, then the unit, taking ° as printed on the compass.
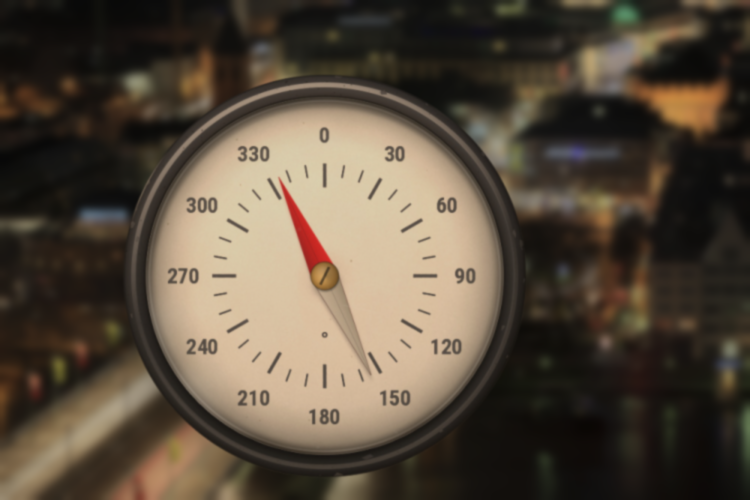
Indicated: 335; °
